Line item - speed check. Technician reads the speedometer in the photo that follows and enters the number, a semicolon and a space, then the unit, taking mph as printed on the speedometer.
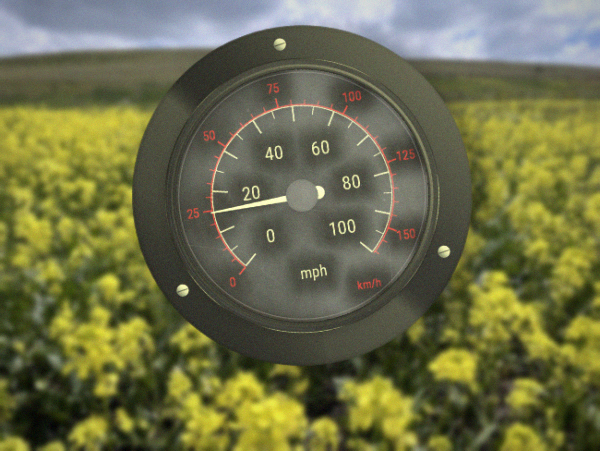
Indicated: 15; mph
